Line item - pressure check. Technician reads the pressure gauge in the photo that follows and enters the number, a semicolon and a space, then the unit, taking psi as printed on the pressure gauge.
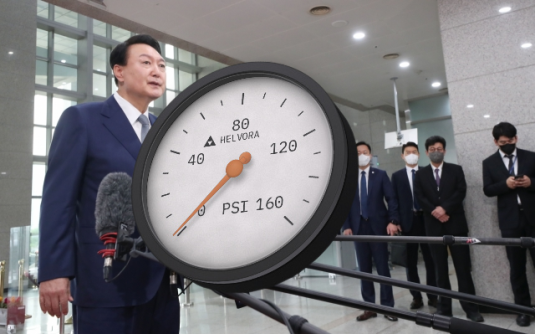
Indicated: 0; psi
